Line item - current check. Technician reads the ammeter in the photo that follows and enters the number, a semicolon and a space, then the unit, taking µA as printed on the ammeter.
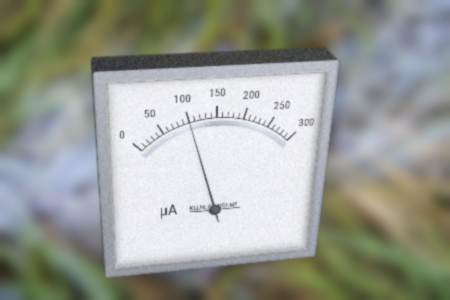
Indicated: 100; µA
